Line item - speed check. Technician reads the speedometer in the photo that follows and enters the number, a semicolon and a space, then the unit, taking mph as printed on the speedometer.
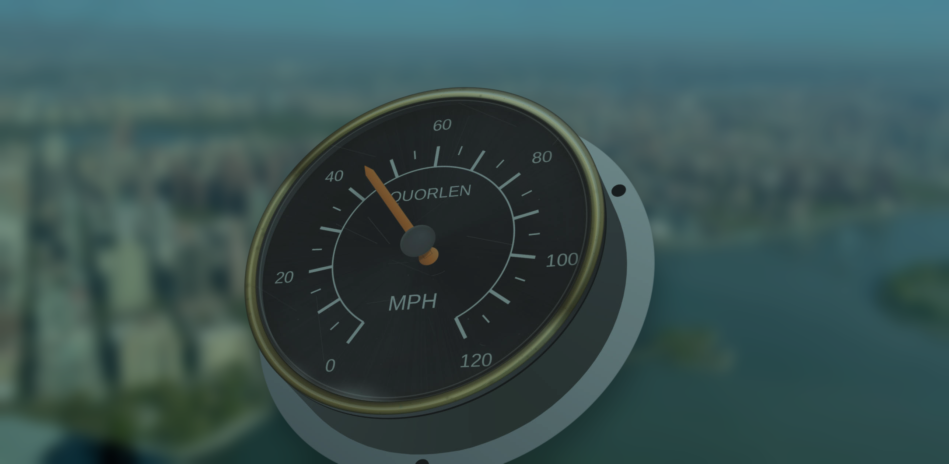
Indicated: 45; mph
